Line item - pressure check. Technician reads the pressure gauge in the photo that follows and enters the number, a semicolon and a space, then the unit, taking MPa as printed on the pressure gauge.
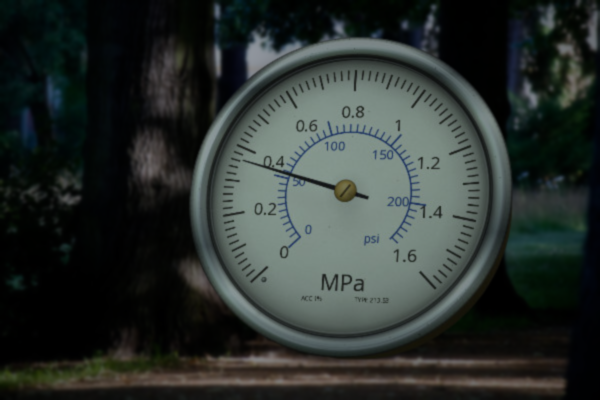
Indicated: 0.36; MPa
